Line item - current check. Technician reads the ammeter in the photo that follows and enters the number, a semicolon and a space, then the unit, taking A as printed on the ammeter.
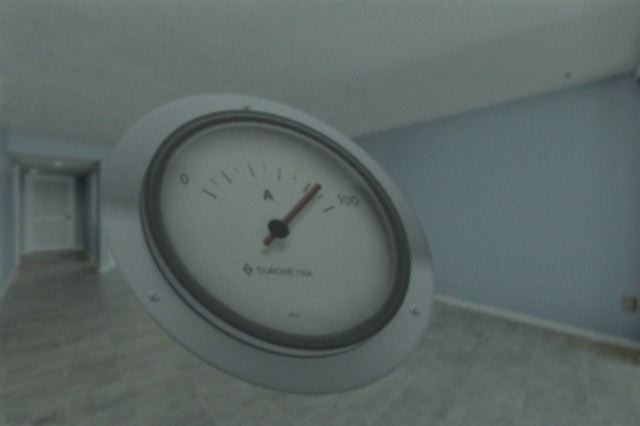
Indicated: 85; A
